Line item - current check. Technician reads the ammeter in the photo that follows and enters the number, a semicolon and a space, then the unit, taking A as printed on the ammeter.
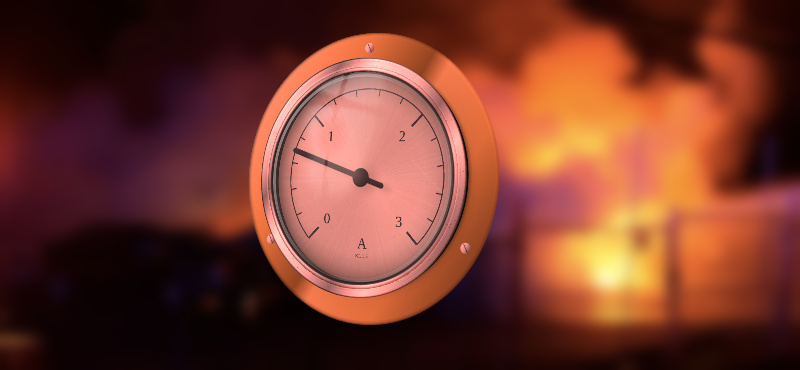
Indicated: 0.7; A
